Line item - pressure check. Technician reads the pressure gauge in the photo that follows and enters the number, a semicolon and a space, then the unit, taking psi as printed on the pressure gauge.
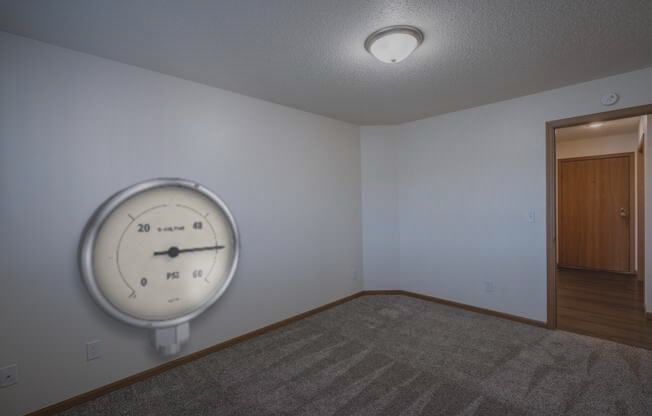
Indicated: 50; psi
